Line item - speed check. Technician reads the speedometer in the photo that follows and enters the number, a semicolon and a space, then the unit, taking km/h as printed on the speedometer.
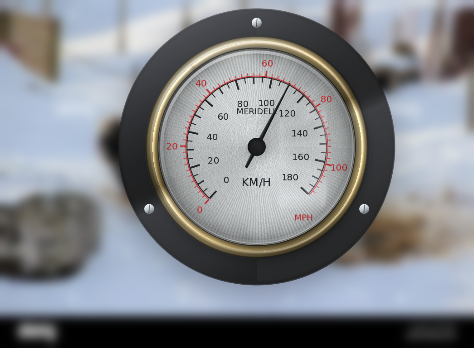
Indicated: 110; km/h
